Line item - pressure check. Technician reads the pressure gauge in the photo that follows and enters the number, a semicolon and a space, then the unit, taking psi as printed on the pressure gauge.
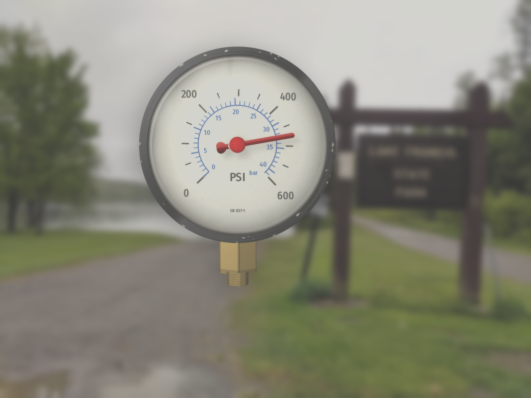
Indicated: 475; psi
